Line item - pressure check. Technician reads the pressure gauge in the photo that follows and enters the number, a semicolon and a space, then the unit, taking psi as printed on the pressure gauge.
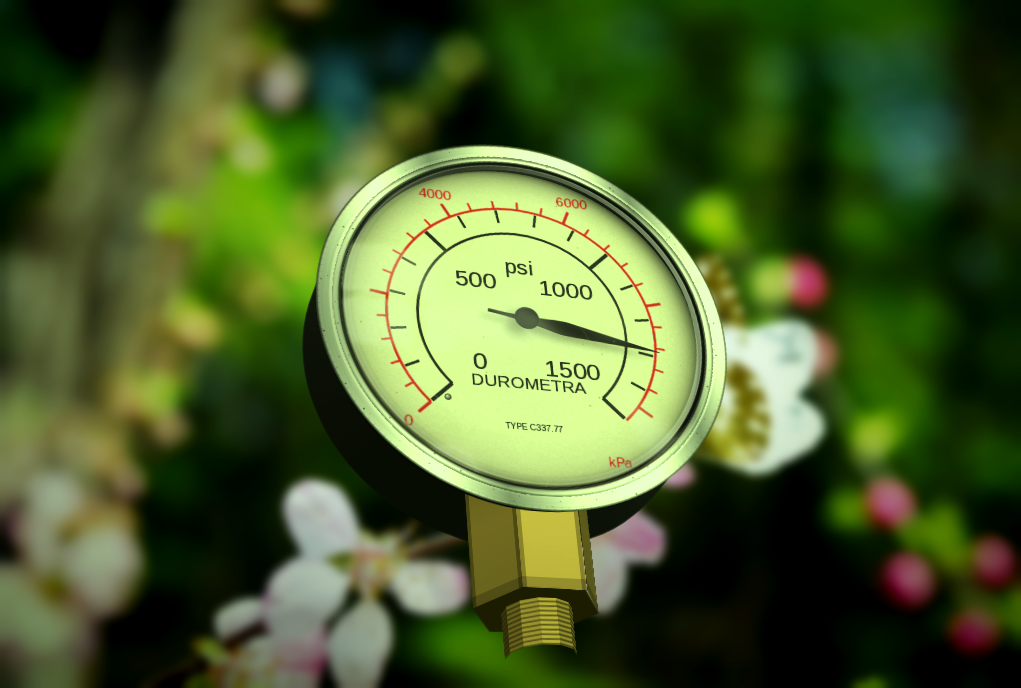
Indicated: 1300; psi
